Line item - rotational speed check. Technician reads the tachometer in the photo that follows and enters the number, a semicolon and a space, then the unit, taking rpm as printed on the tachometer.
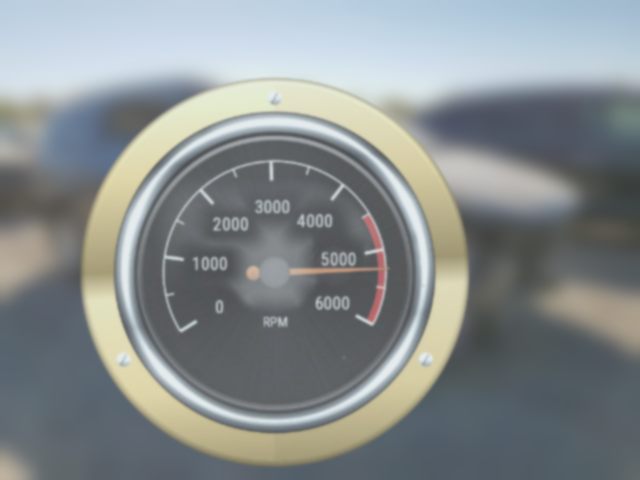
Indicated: 5250; rpm
